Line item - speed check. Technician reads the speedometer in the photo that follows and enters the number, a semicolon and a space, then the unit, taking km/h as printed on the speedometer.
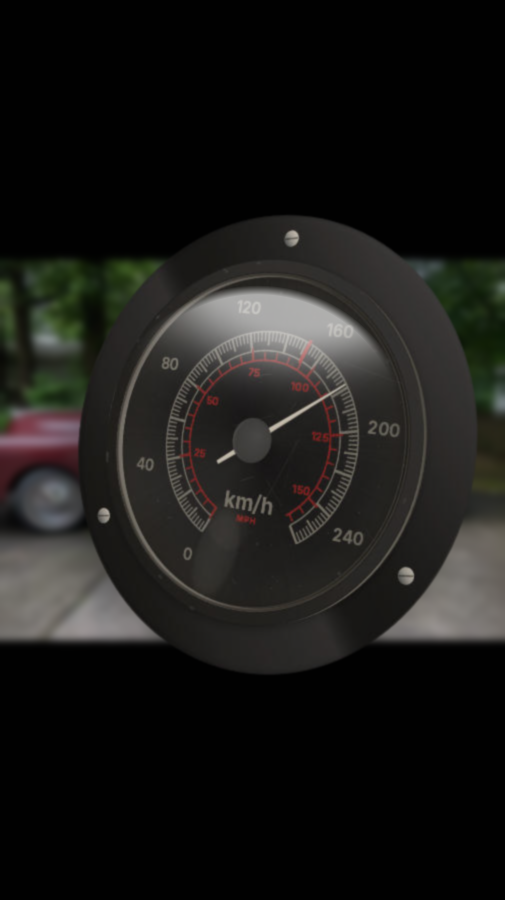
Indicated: 180; km/h
